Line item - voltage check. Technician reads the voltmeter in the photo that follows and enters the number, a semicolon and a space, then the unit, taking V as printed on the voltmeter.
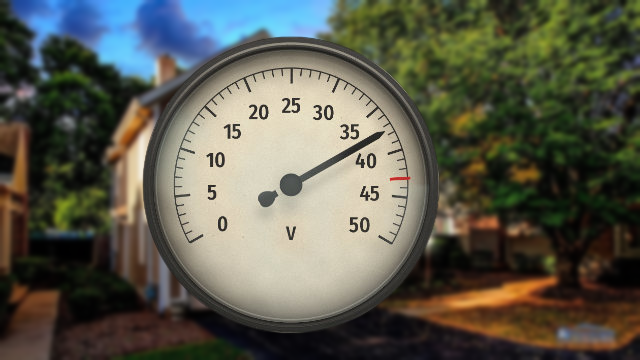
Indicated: 37.5; V
